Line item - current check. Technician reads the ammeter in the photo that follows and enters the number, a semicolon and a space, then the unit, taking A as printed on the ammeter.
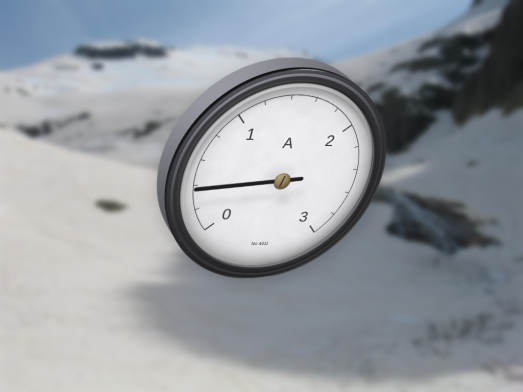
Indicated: 0.4; A
